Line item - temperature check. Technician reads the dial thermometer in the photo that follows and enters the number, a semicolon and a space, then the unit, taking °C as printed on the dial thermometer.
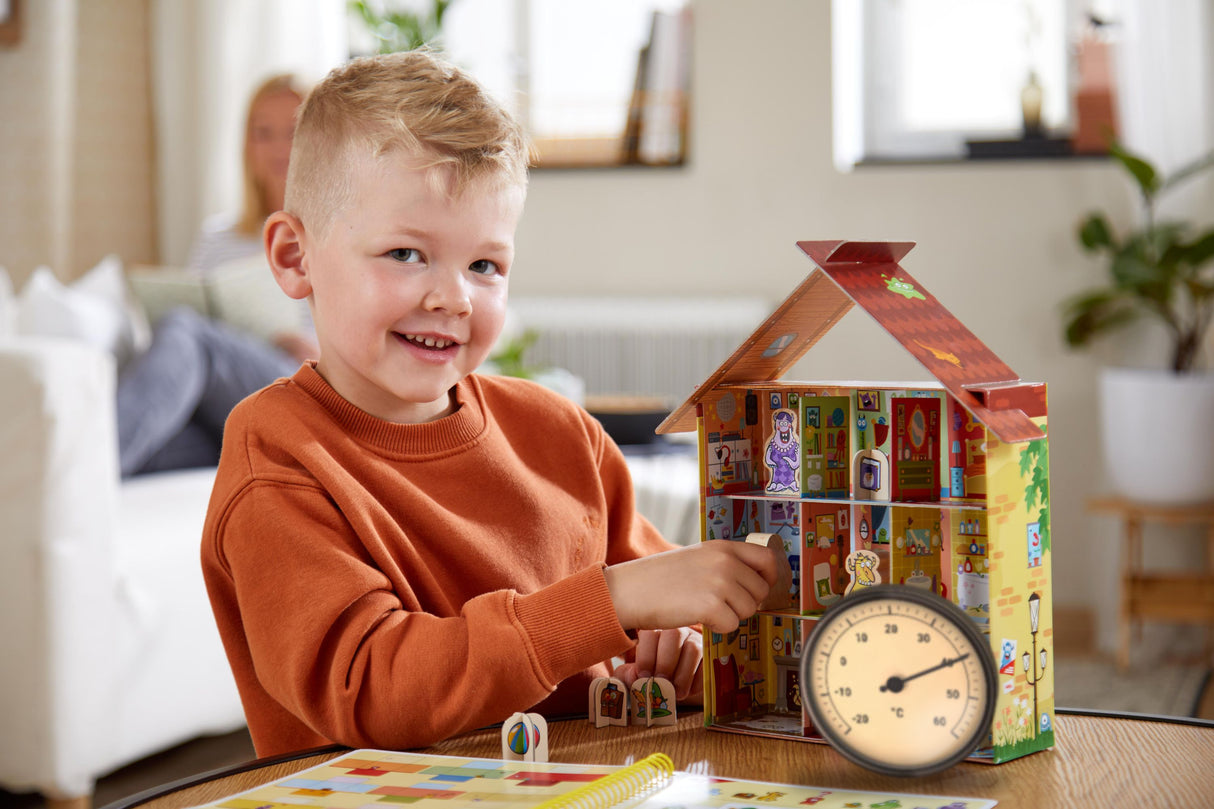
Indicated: 40; °C
